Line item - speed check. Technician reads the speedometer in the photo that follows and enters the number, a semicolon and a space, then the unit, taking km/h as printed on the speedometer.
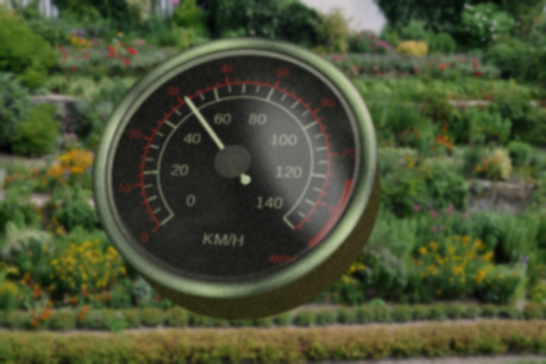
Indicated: 50; km/h
